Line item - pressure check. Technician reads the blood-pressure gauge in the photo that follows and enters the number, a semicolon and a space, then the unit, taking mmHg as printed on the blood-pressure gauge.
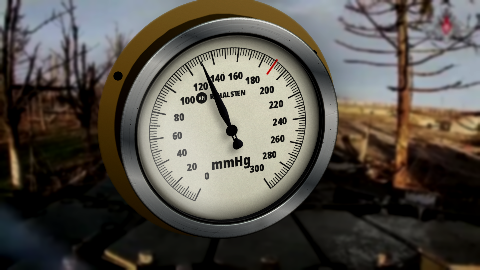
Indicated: 130; mmHg
